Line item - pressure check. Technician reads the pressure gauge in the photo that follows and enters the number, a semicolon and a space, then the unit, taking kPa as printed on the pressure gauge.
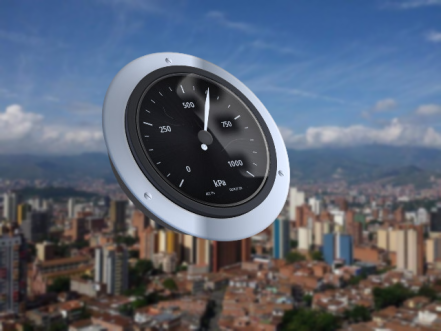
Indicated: 600; kPa
